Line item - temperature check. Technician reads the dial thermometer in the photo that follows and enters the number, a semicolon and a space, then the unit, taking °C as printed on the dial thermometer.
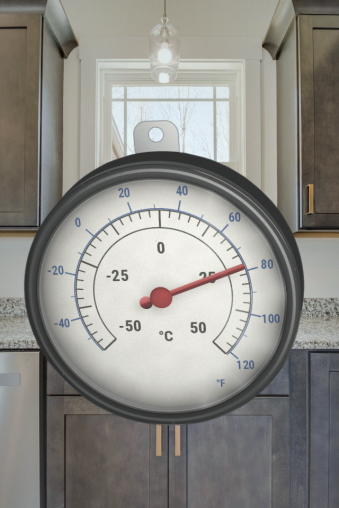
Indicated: 25; °C
